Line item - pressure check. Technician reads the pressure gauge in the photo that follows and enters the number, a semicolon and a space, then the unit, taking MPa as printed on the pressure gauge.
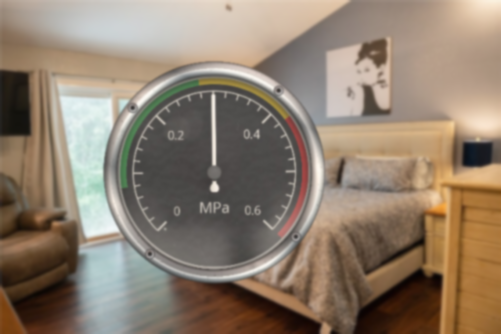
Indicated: 0.3; MPa
